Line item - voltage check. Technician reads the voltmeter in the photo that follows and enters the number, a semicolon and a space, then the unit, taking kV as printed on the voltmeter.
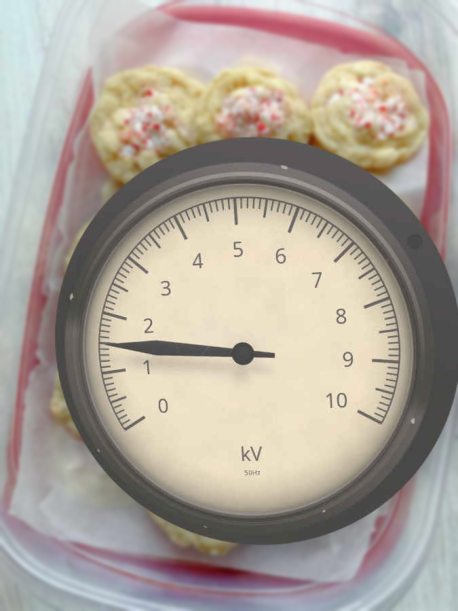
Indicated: 1.5; kV
